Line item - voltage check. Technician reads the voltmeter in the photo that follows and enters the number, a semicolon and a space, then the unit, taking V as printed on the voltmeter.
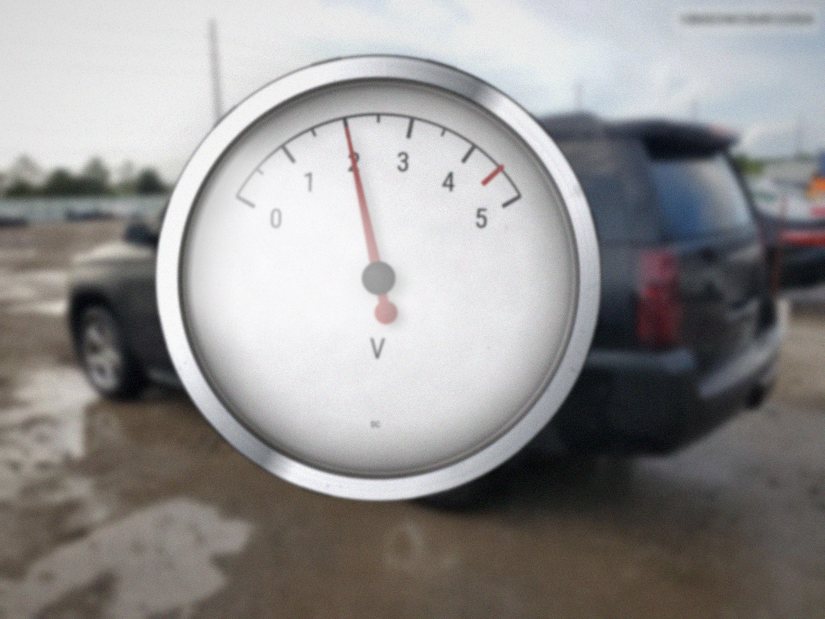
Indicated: 2; V
